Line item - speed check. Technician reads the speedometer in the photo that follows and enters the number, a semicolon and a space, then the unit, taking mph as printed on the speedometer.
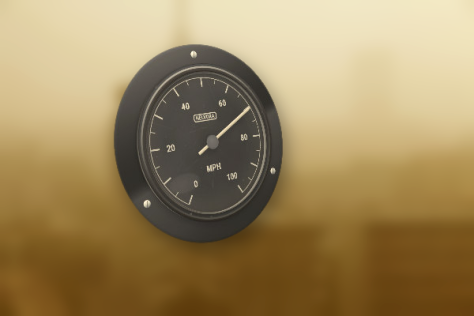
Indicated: 70; mph
